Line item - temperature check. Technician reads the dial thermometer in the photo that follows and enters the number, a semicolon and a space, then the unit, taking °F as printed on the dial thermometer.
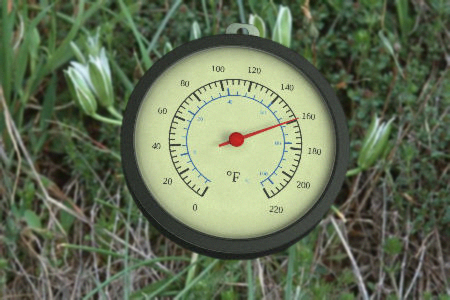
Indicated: 160; °F
